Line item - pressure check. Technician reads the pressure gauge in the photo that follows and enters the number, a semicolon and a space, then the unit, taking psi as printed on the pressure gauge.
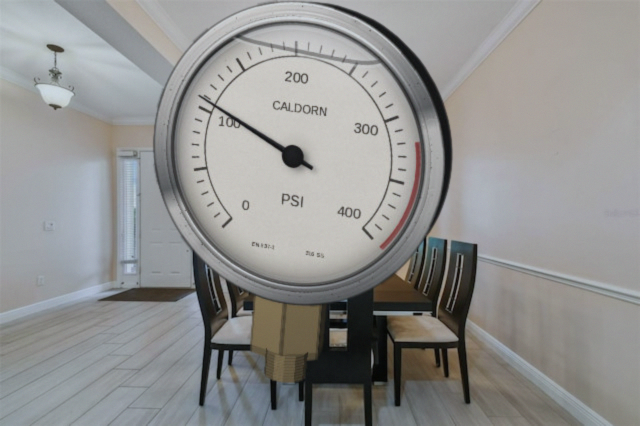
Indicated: 110; psi
